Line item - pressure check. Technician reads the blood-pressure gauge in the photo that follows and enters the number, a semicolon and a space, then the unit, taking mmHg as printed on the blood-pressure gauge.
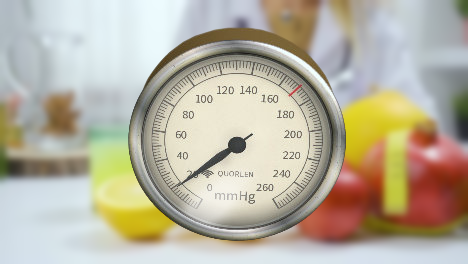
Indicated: 20; mmHg
